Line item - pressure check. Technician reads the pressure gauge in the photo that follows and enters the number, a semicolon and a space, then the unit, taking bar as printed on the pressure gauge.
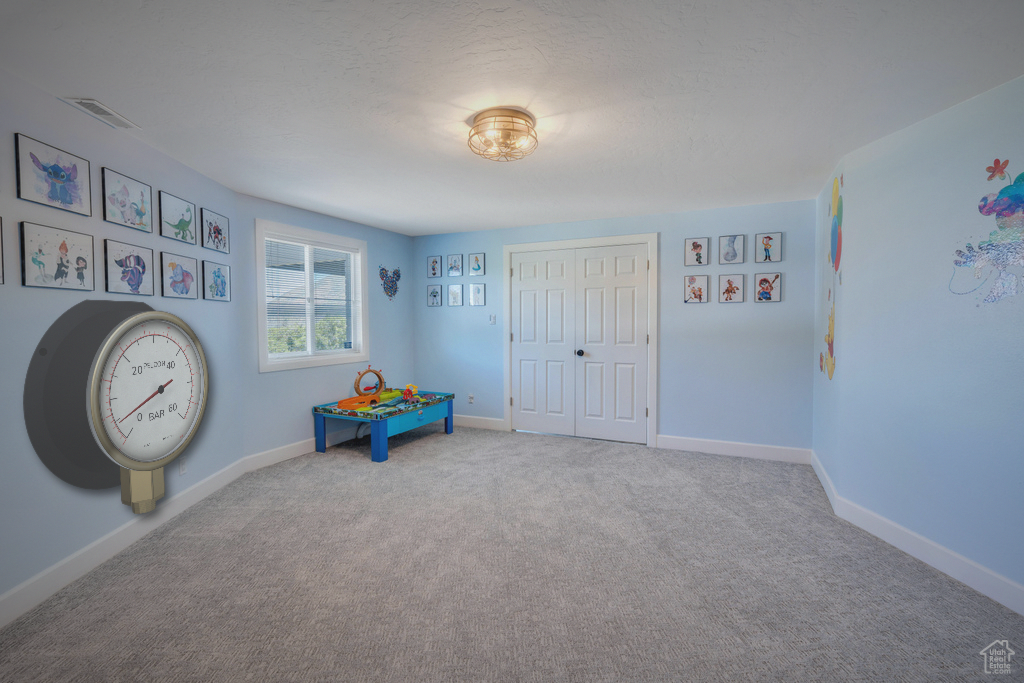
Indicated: 5; bar
